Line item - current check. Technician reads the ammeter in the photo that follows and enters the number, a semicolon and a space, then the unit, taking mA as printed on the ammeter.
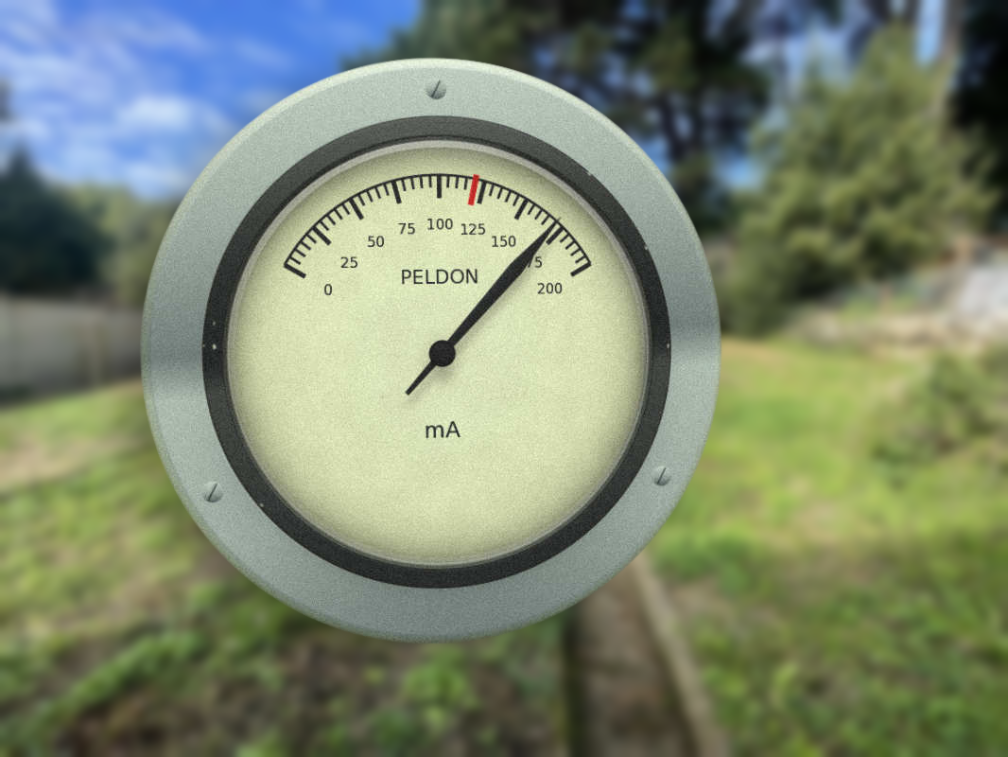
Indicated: 170; mA
